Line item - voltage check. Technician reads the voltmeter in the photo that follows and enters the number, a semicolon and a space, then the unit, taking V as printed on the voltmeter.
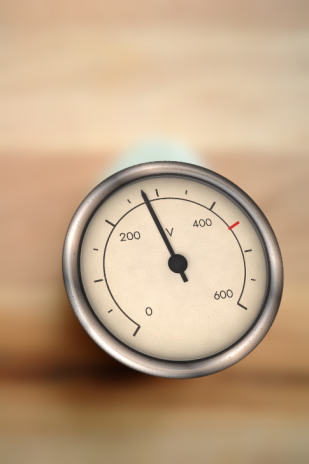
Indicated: 275; V
